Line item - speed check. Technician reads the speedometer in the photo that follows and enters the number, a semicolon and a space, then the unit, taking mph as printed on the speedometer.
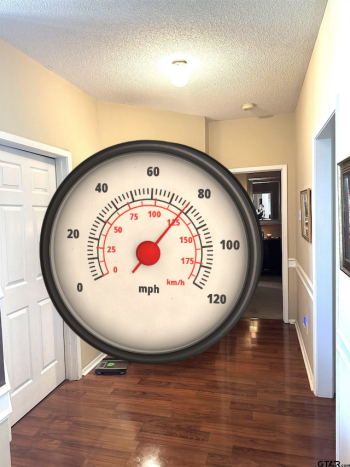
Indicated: 78; mph
